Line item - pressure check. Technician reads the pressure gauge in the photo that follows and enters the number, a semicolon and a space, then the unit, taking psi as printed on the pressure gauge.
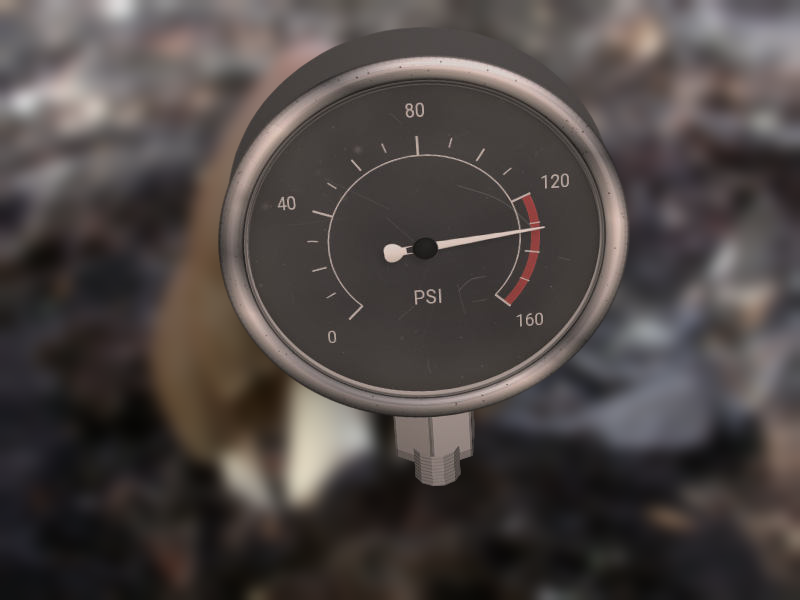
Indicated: 130; psi
